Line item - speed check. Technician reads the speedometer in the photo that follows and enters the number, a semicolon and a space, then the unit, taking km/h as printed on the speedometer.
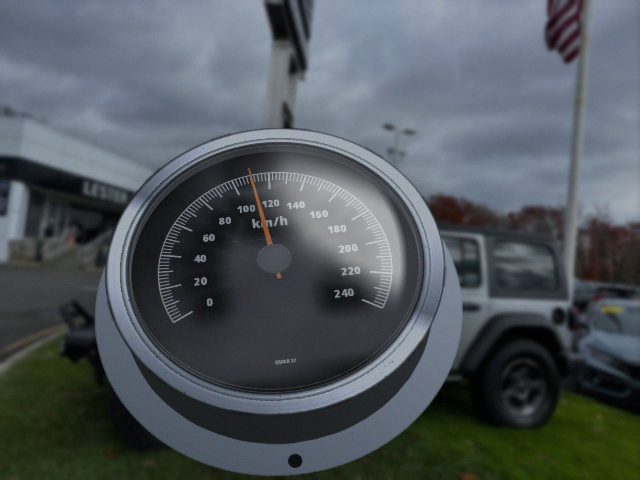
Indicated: 110; km/h
